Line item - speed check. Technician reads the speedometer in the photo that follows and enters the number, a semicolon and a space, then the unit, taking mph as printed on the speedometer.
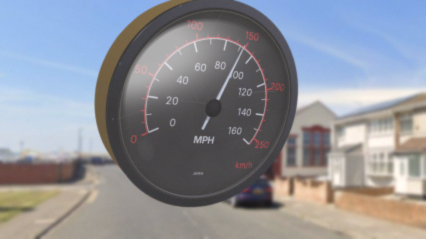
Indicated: 90; mph
